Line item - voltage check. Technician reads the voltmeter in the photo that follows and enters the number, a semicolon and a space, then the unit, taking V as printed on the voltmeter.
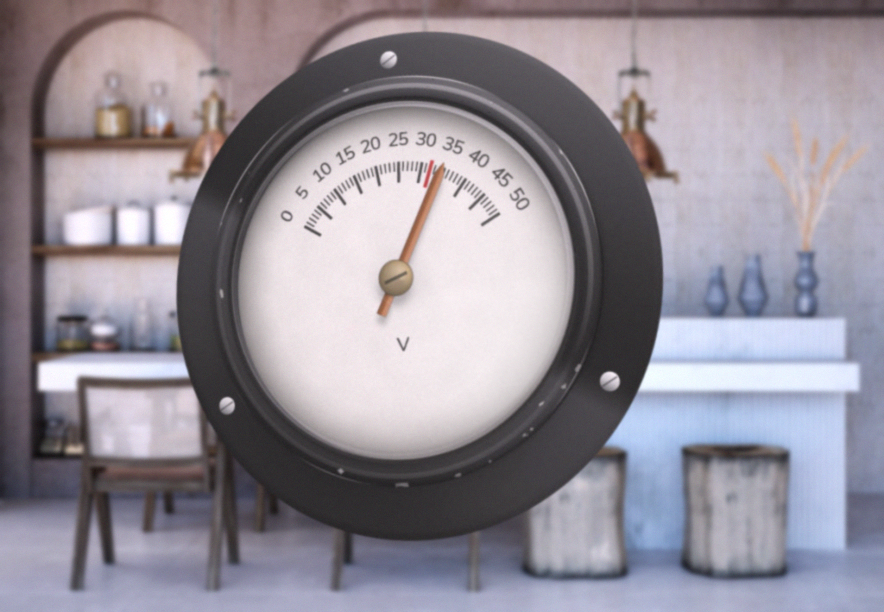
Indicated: 35; V
